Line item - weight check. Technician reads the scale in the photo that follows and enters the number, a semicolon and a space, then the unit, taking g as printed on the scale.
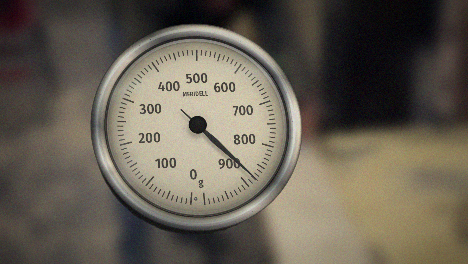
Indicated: 880; g
